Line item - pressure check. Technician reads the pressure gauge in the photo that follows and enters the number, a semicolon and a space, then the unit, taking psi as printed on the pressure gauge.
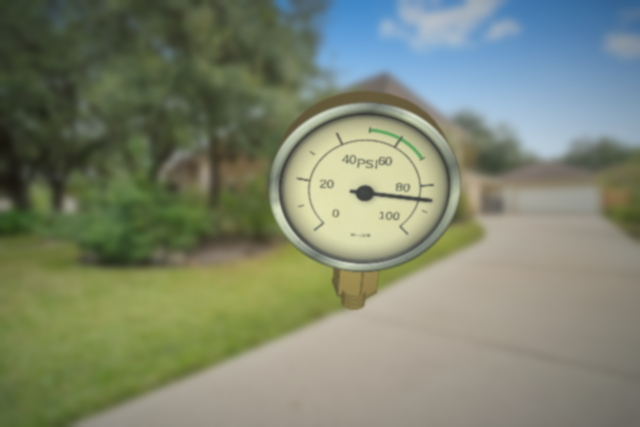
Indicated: 85; psi
